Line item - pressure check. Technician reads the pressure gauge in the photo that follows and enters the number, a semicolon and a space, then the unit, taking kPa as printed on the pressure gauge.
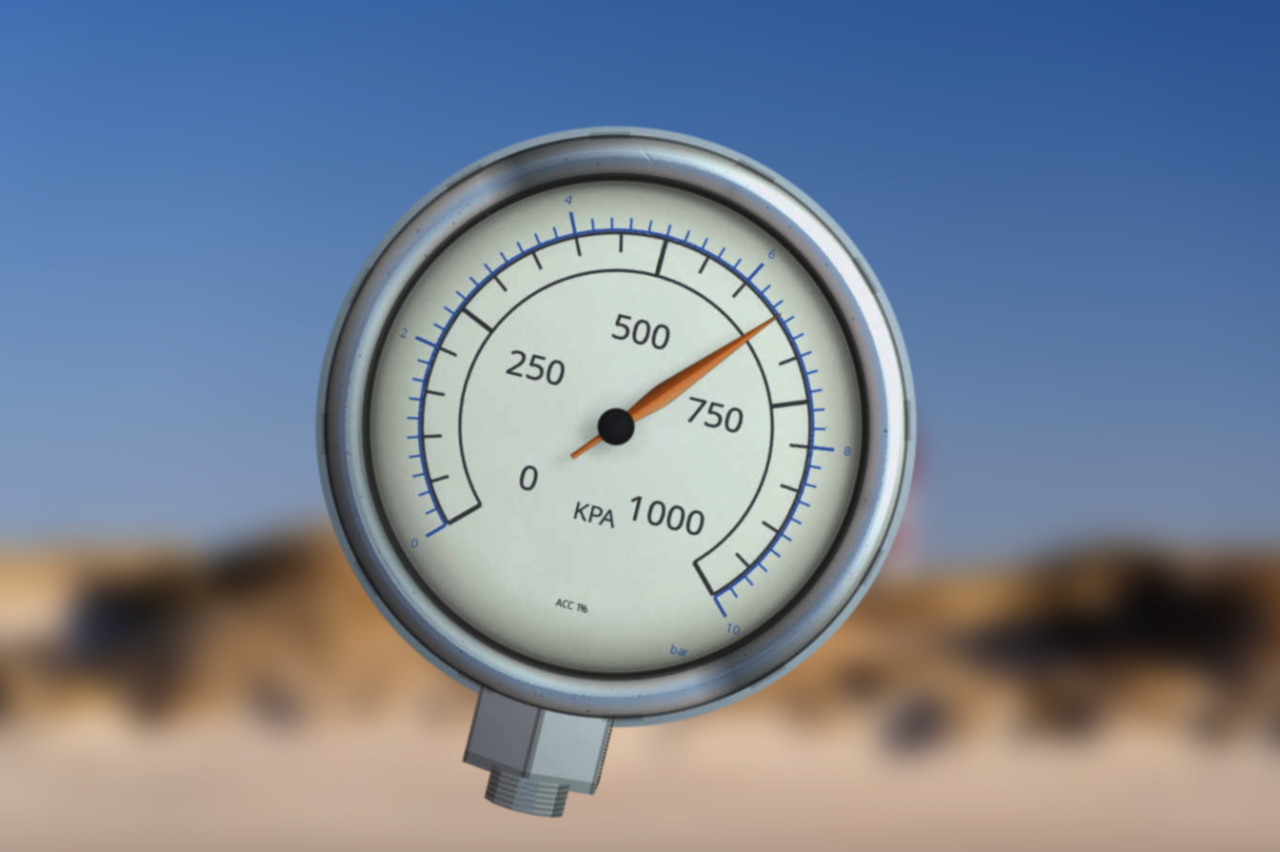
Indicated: 650; kPa
